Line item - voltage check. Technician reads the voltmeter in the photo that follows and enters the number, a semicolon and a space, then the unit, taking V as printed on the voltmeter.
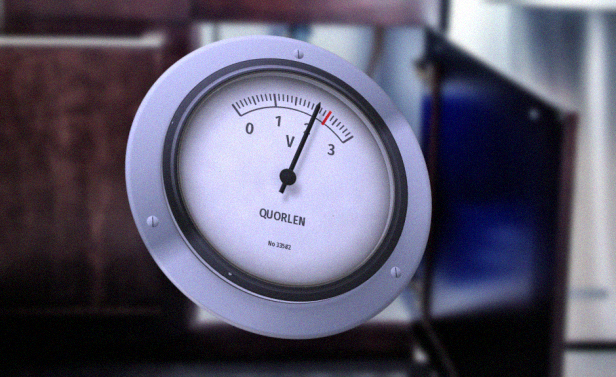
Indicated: 2; V
